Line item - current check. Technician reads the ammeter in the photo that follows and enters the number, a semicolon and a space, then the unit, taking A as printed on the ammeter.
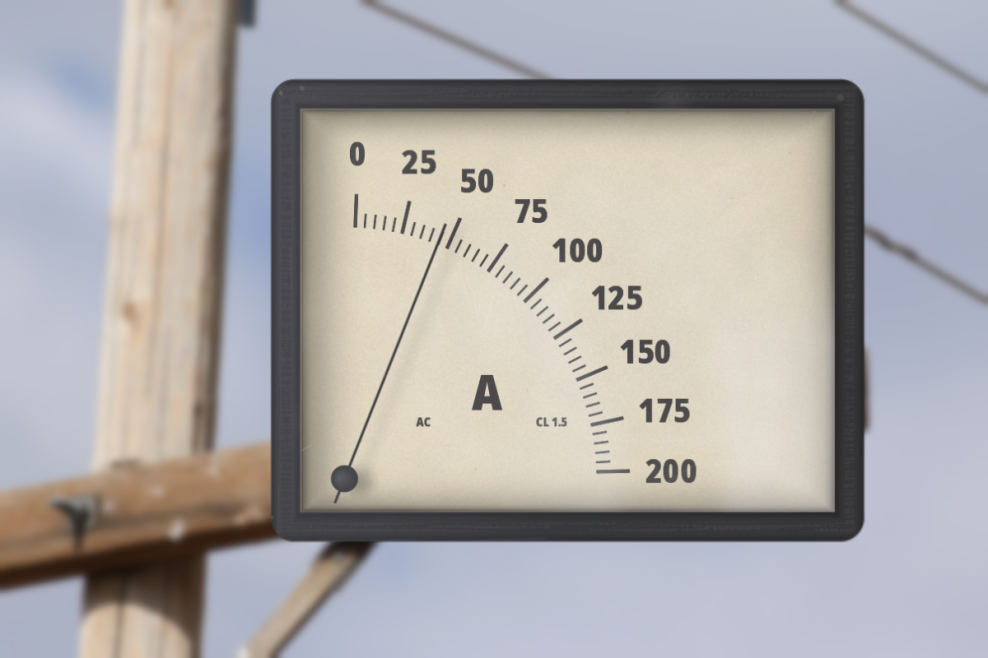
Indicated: 45; A
